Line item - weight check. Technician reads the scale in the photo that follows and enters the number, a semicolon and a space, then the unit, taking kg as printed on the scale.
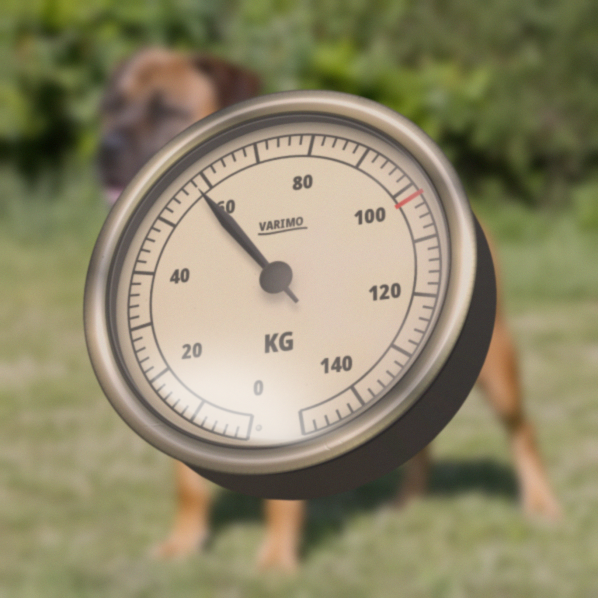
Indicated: 58; kg
